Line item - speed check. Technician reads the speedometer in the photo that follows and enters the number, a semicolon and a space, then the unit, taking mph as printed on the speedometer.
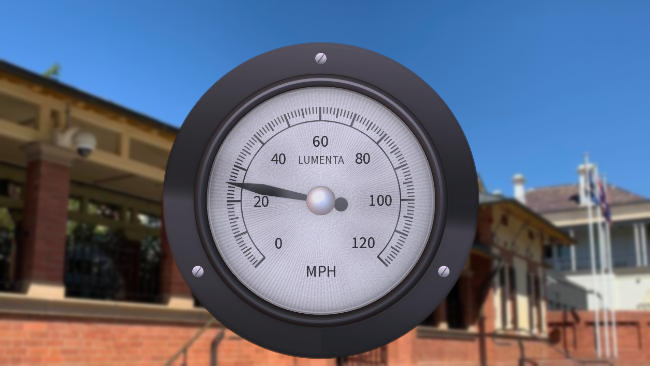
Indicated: 25; mph
